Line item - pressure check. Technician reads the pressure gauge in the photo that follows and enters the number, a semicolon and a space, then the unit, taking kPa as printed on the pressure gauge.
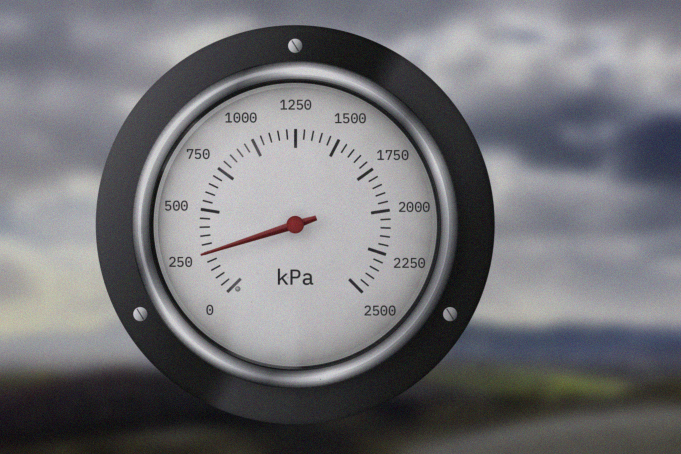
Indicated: 250; kPa
